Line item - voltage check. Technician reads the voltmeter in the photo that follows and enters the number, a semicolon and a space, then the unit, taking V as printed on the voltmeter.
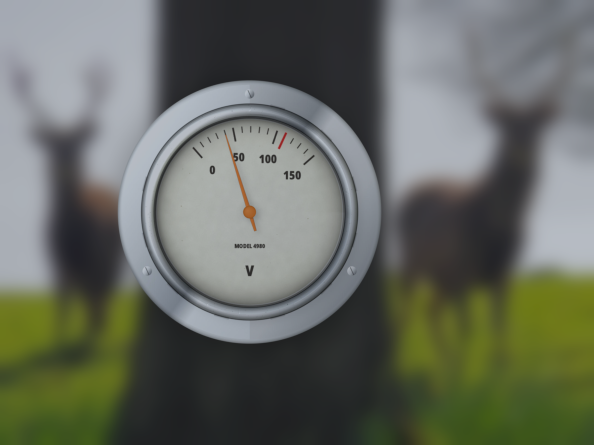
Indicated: 40; V
